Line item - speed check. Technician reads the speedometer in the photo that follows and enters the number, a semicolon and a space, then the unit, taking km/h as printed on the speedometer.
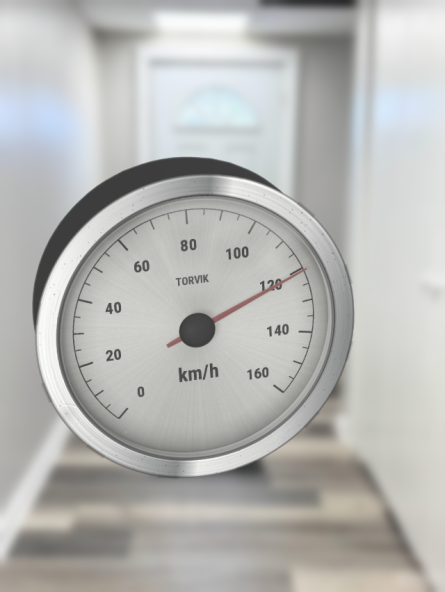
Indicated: 120; km/h
